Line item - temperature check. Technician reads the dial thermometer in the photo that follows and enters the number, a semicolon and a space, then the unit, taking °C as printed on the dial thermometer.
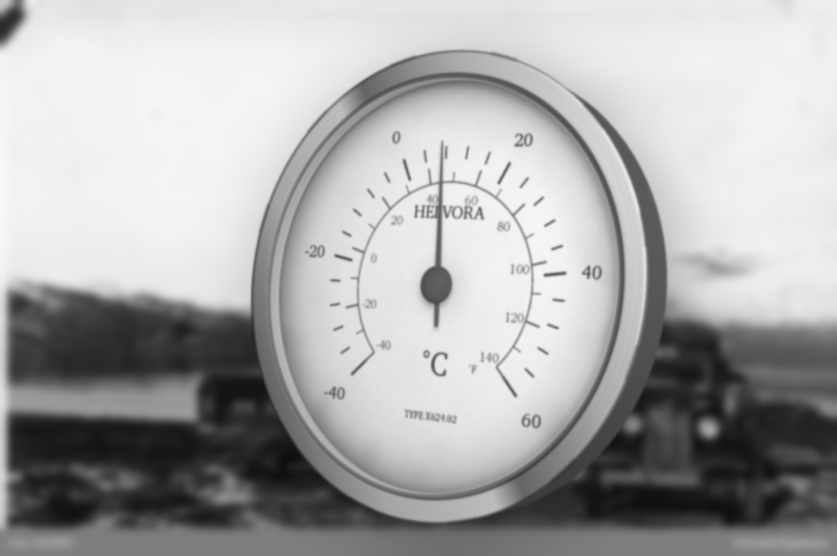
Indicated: 8; °C
